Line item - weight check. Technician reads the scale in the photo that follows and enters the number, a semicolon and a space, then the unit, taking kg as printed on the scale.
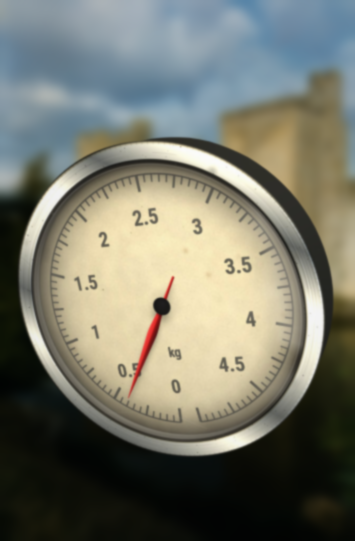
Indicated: 0.4; kg
